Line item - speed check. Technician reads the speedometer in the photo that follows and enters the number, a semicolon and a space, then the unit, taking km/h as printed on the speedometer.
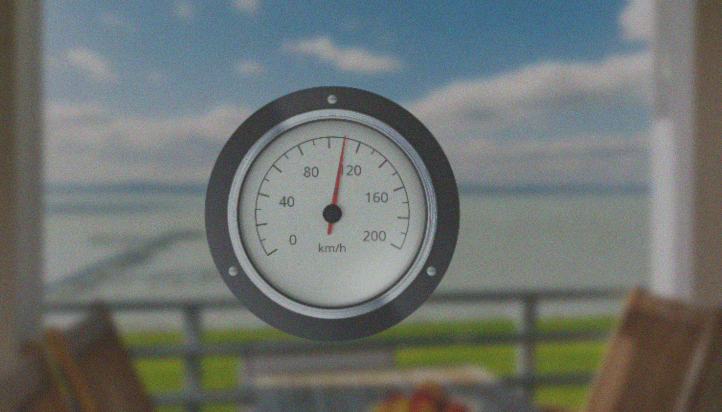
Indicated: 110; km/h
